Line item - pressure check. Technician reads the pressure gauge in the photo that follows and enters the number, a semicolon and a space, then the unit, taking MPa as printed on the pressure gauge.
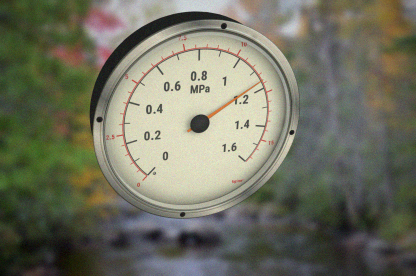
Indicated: 1.15; MPa
